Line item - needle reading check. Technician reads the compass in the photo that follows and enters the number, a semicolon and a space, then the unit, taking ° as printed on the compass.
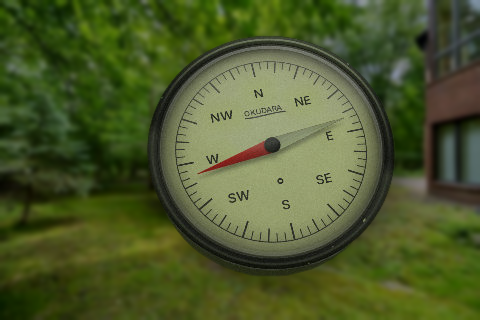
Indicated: 260; °
